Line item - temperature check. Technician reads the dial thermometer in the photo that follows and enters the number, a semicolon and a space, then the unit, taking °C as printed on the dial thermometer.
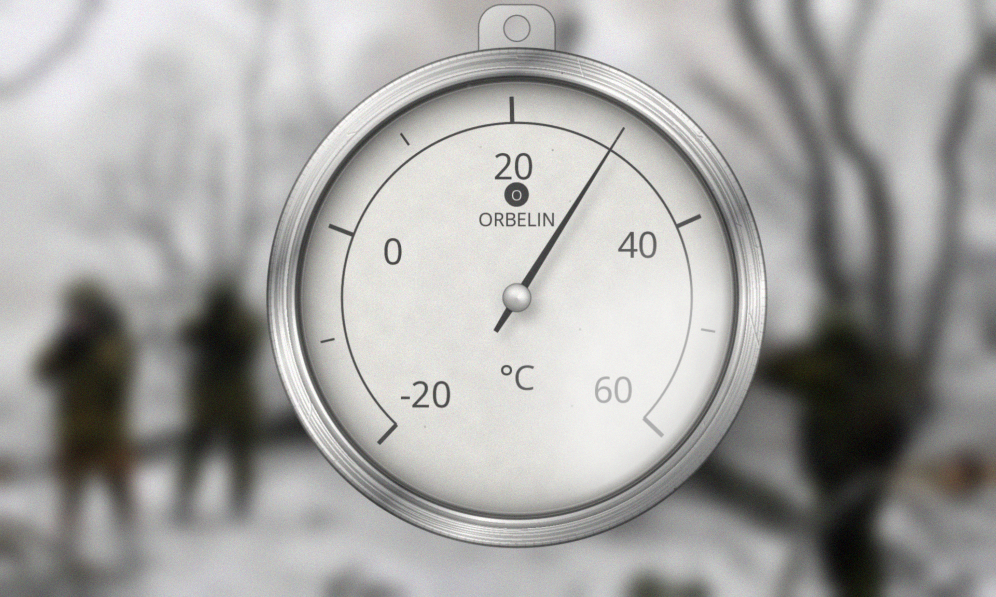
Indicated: 30; °C
